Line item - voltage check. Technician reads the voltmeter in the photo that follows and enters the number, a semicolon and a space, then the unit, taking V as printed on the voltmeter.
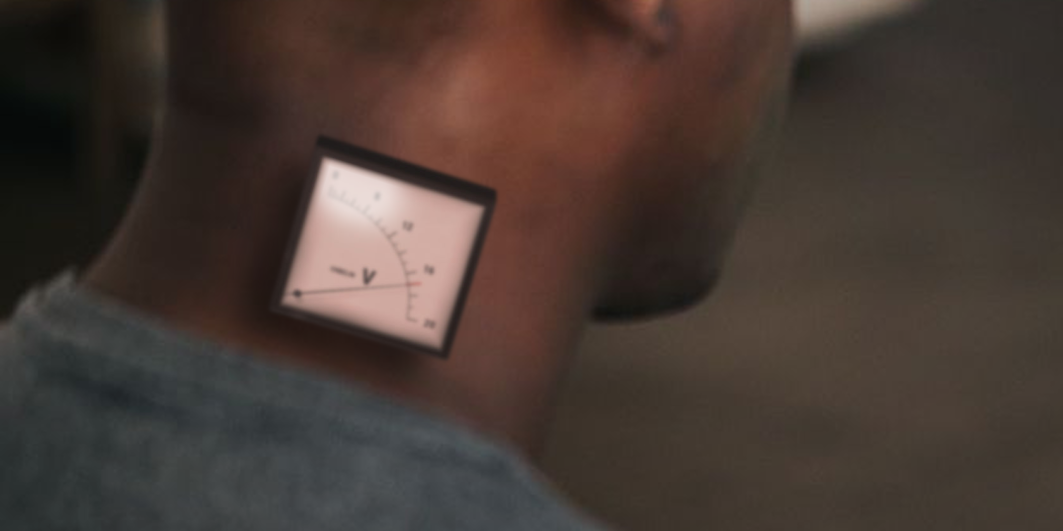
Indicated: 17; V
